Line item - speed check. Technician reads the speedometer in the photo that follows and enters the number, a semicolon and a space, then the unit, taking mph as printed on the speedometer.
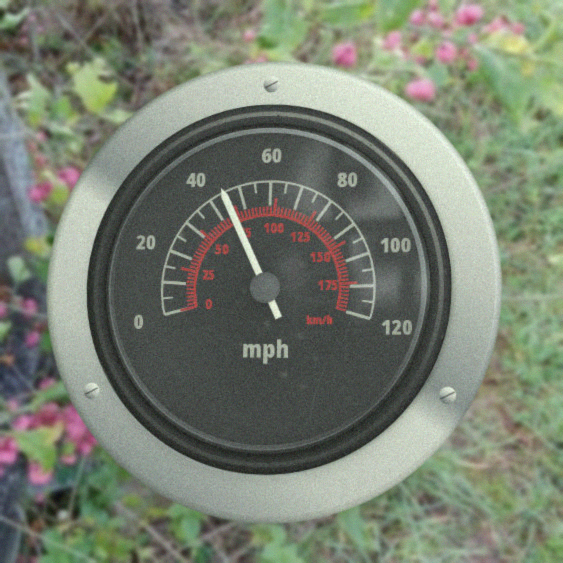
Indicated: 45; mph
